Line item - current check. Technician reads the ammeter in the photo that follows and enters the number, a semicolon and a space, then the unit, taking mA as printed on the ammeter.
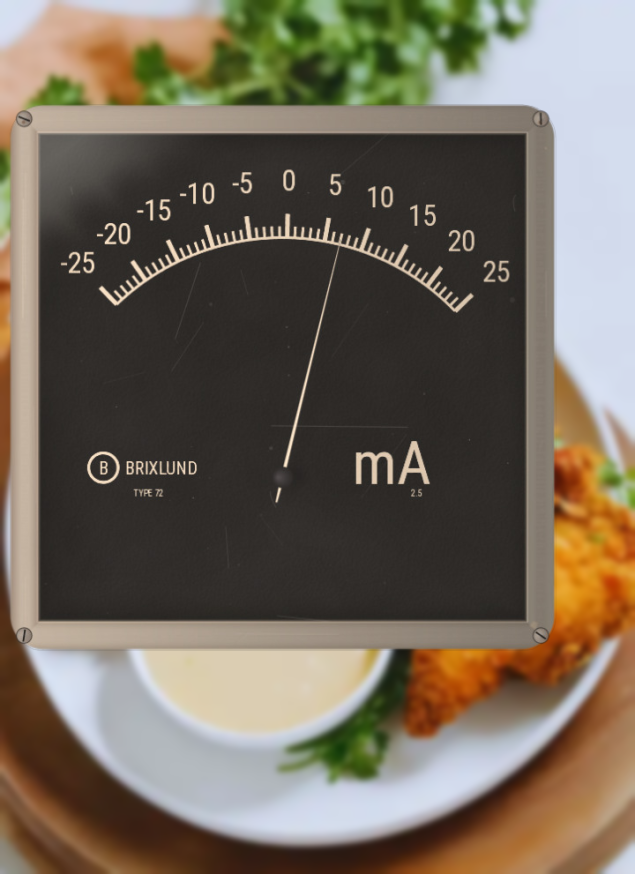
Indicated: 7; mA
